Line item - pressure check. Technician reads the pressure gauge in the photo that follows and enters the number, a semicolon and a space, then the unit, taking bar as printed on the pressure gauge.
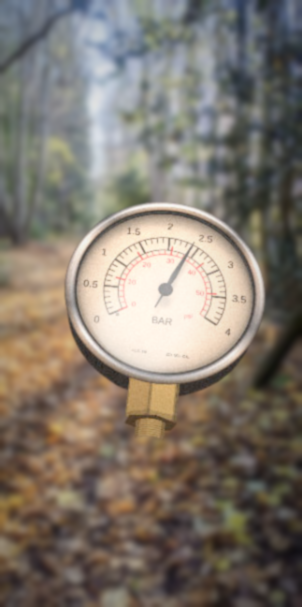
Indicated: 2.4; bar
